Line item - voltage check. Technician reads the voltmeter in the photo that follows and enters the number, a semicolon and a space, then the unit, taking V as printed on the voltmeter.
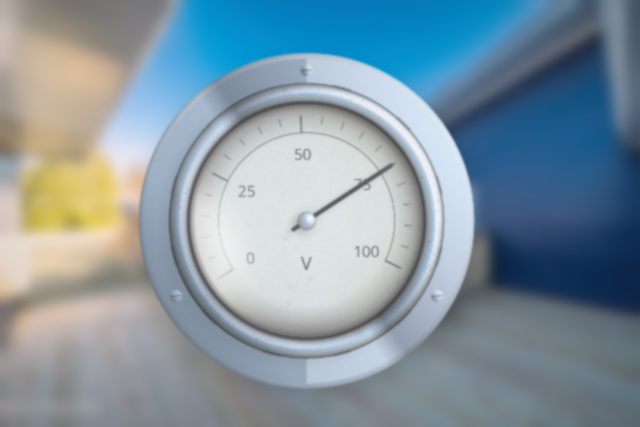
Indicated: 75; V
